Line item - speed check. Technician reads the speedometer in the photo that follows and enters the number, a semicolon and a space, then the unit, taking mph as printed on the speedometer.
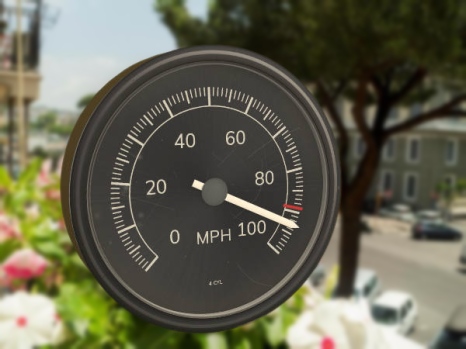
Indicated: 93; mph
